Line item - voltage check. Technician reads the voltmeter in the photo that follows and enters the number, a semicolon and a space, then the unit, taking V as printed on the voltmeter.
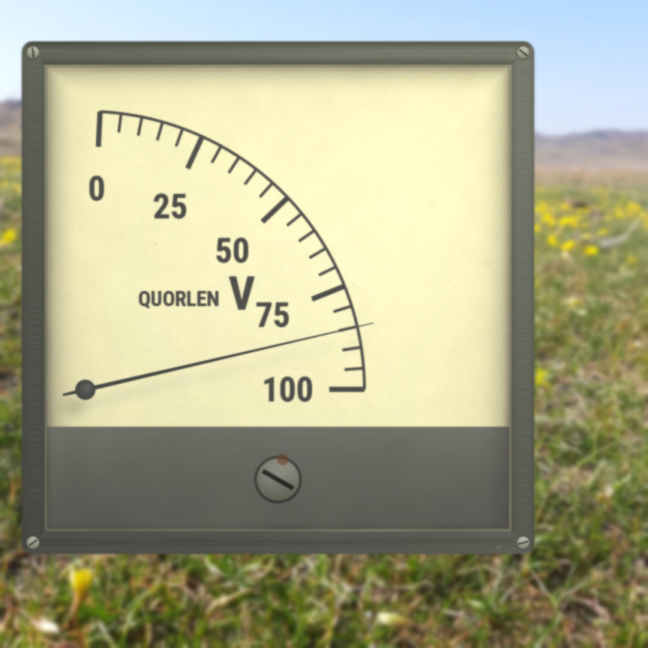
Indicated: 85; V
